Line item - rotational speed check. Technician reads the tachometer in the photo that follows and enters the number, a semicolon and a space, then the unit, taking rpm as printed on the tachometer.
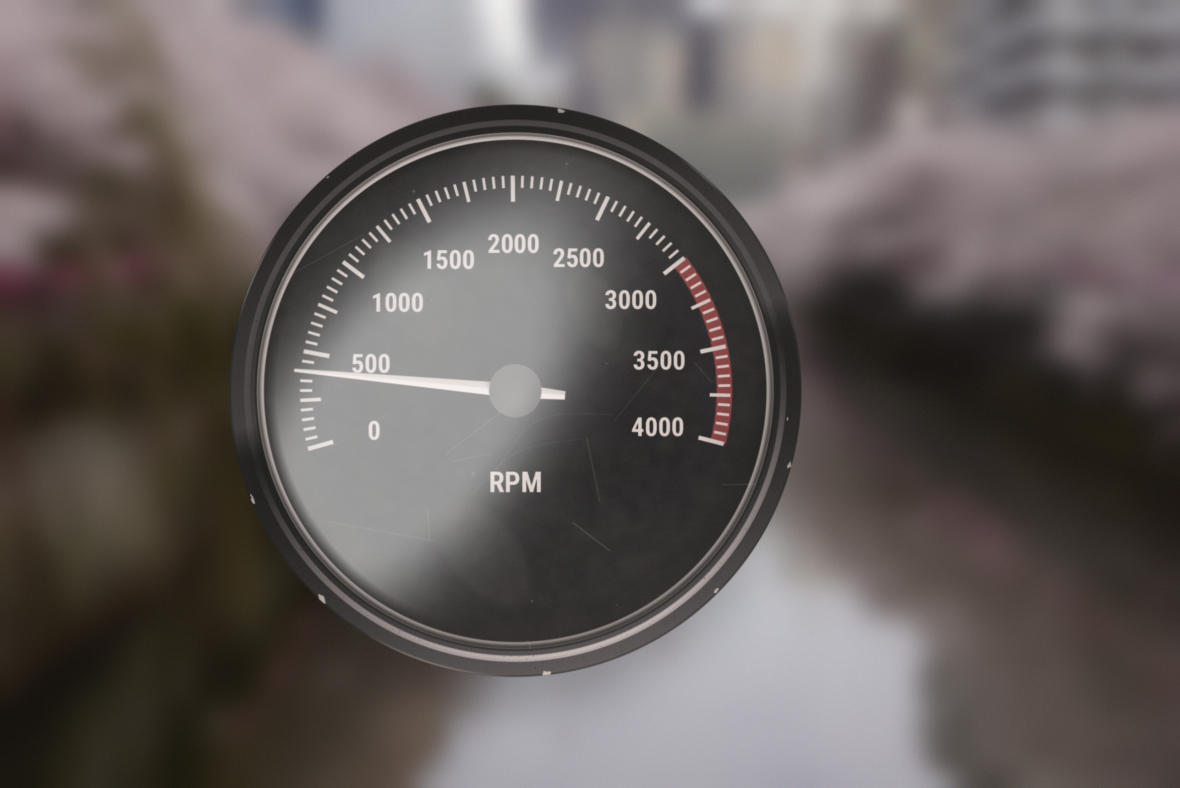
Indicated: 400; rpm
